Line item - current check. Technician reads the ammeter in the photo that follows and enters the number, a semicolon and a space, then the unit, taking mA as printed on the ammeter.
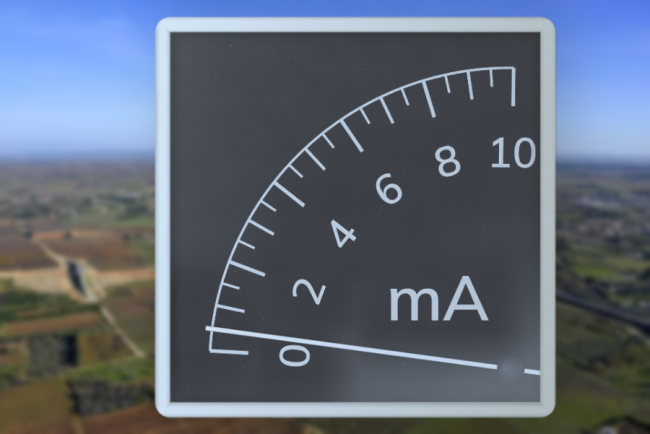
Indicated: 0.5; mA
